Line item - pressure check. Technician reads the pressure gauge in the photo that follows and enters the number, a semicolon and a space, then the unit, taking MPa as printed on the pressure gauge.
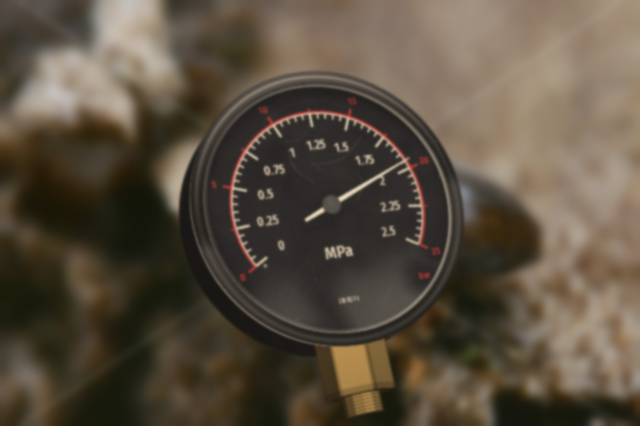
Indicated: 1.95; MPa
